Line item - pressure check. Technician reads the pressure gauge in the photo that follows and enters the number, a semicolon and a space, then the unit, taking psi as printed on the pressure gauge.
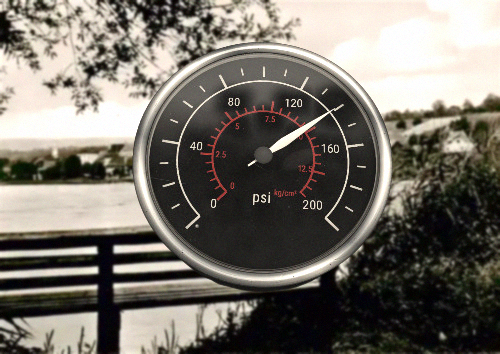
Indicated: 140; psi
